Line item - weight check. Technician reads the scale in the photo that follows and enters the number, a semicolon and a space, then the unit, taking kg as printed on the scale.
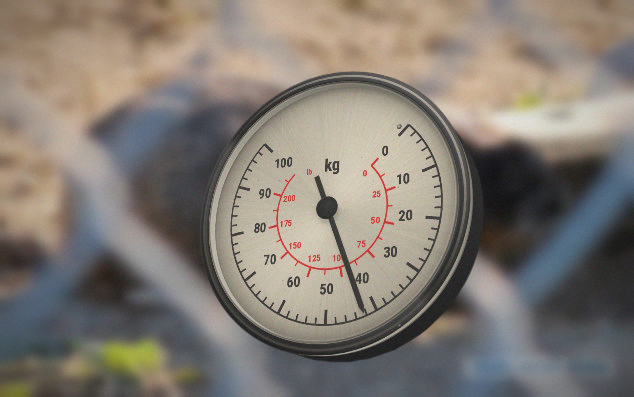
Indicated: 42; kg
